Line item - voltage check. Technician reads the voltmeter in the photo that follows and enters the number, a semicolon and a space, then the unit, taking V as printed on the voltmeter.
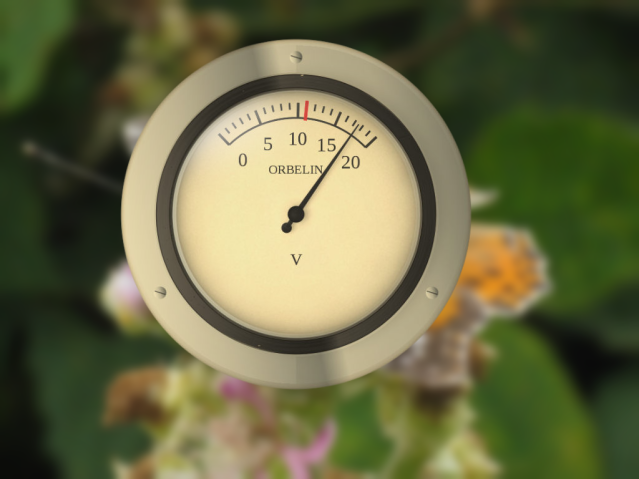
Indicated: 17.5; V
